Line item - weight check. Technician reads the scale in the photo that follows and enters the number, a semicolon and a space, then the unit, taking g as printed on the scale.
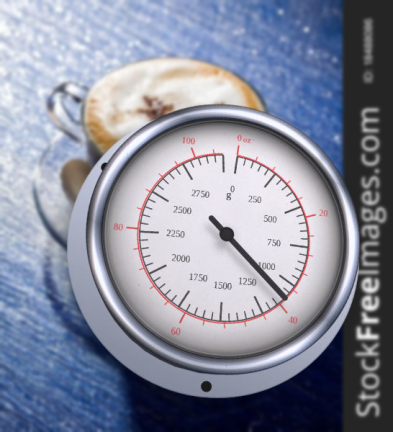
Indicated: 1100; g
